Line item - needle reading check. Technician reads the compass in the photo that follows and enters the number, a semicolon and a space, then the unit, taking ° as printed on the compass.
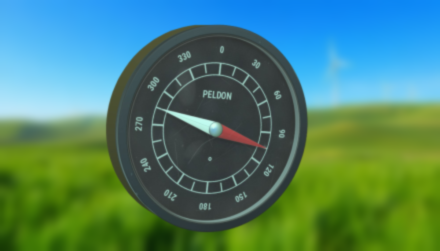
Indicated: 105; °
